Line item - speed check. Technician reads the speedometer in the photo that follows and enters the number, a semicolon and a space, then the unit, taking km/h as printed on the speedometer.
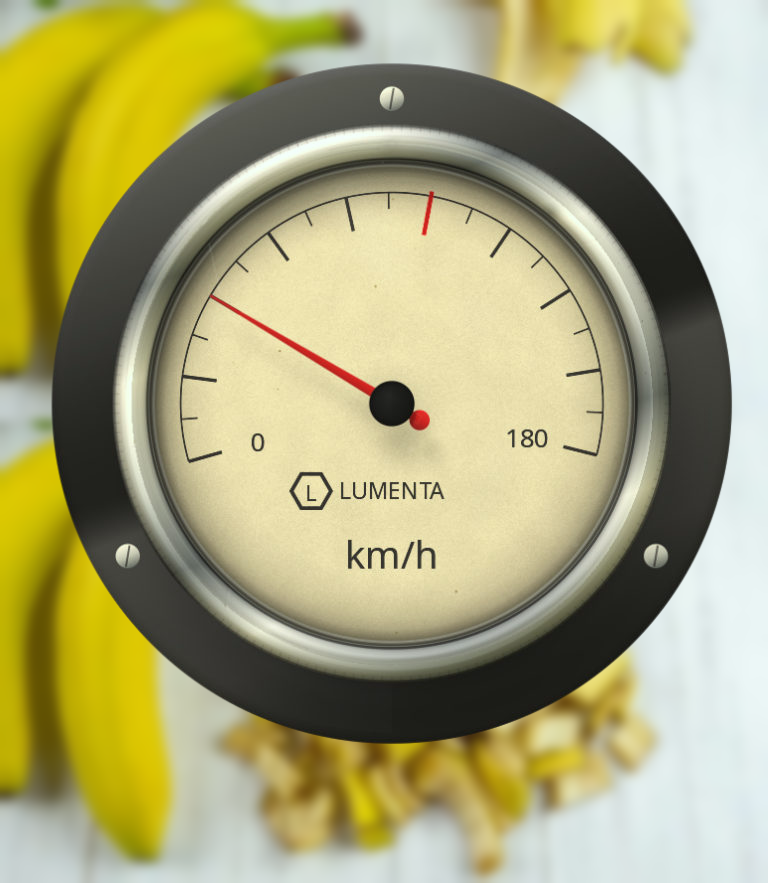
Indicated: 40; km/h
